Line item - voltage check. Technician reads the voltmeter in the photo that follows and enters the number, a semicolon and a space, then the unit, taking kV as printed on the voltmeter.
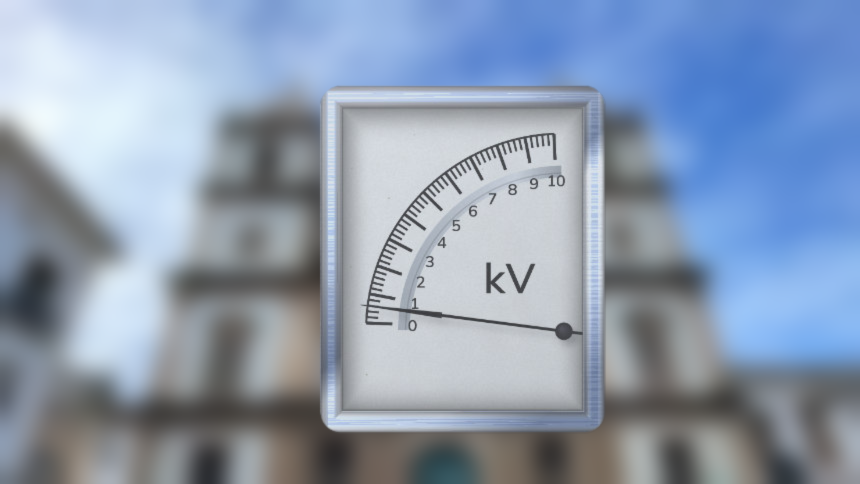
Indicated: 0.6; kV
